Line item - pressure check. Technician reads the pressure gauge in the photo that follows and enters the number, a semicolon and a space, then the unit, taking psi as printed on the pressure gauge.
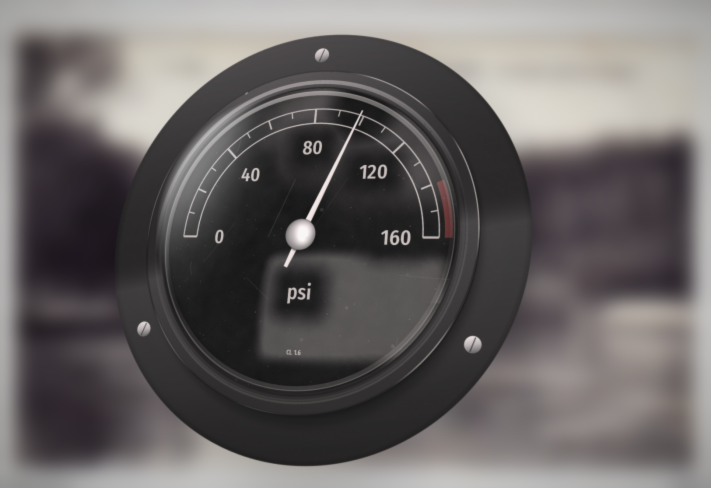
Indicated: 100; psi
